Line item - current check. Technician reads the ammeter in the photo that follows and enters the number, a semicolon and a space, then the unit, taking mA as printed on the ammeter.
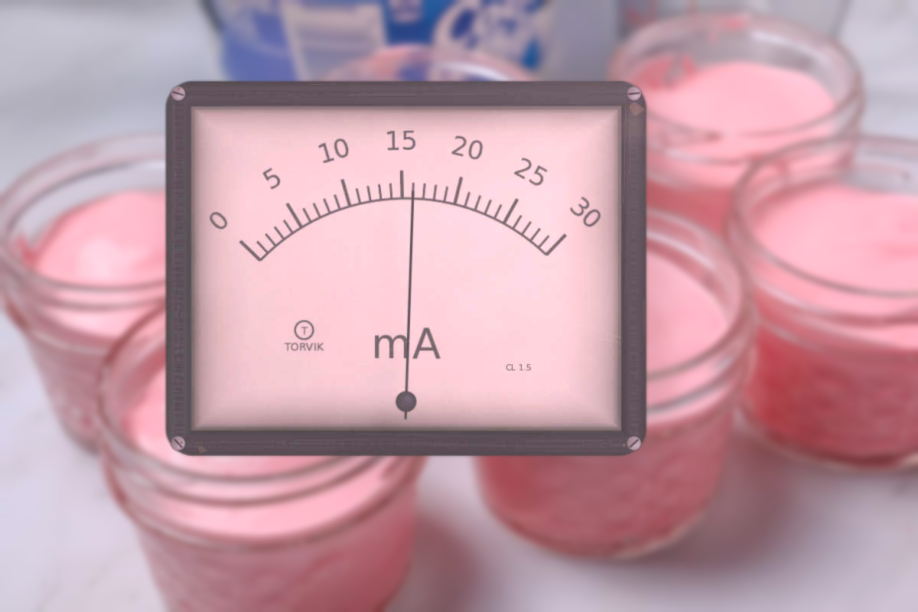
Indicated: 16; mA
